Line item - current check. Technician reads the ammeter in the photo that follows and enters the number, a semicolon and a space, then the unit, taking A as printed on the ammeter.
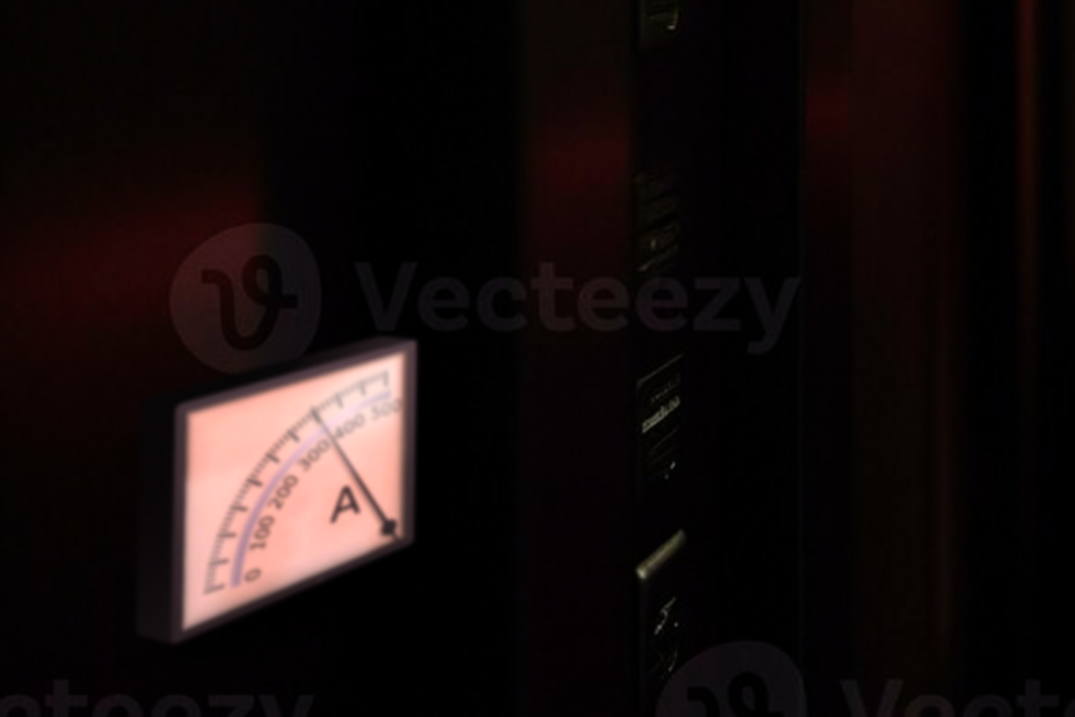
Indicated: 350; A
